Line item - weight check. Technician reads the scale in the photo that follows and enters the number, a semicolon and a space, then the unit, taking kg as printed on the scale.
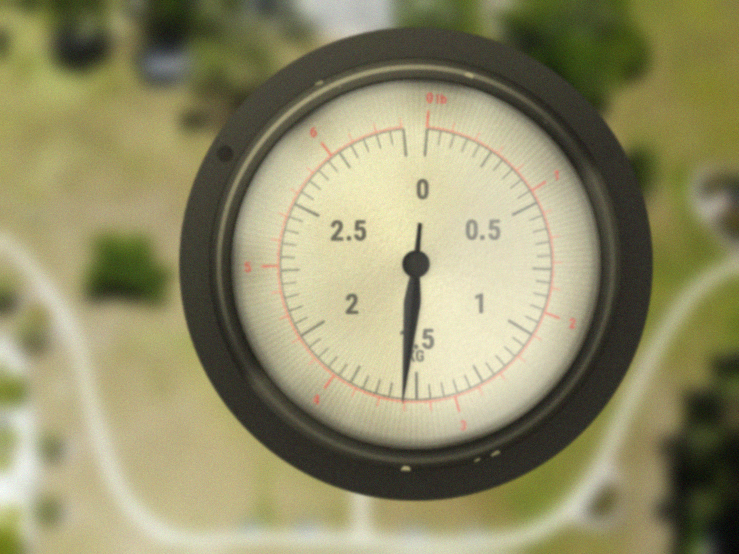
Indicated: 1.55; kg
